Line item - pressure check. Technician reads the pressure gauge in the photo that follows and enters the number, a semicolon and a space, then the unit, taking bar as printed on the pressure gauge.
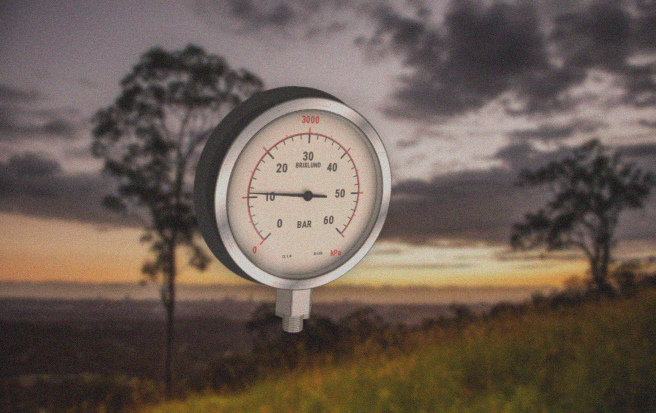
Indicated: 11; bar
